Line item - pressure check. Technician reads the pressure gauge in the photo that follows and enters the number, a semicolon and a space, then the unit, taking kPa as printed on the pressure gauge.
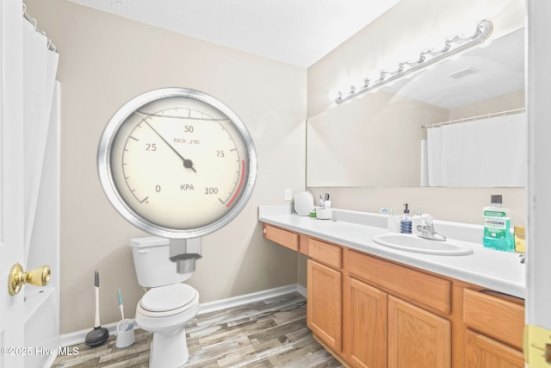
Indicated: 32.5; kPa
